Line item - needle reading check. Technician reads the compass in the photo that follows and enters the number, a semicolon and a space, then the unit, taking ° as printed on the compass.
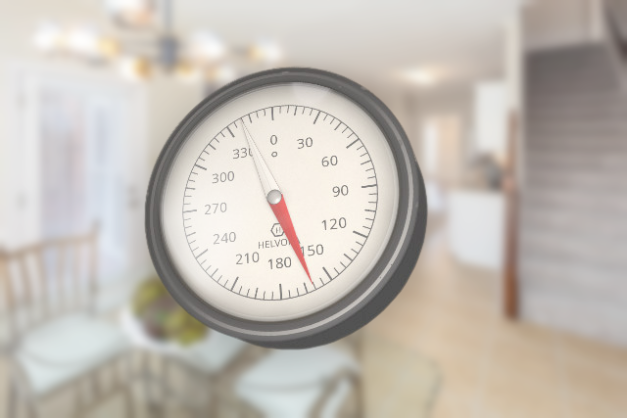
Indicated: 160; °
